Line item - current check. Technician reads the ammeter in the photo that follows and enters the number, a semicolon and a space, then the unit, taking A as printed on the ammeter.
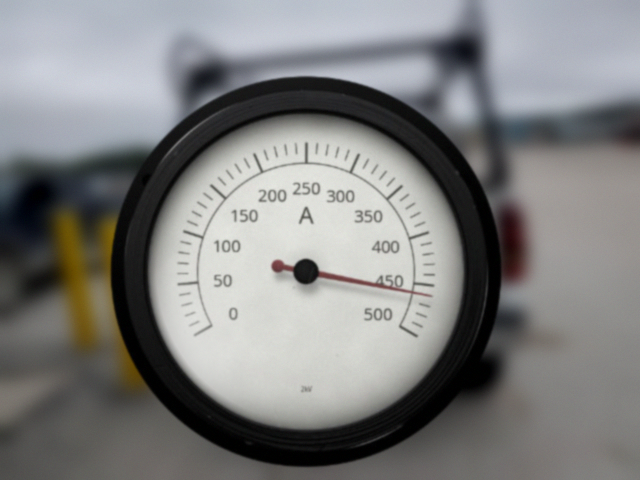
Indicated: 460; A
